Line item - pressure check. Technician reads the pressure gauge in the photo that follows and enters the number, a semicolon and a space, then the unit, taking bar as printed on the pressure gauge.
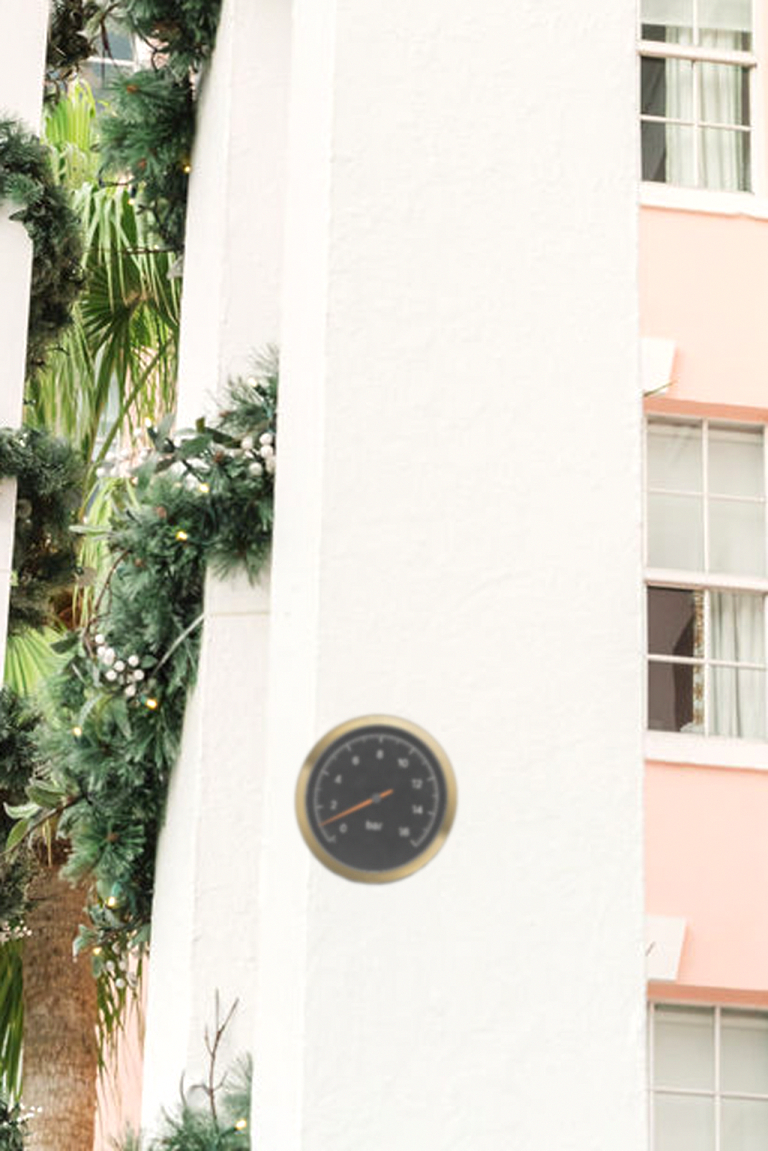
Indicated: 1; bar
